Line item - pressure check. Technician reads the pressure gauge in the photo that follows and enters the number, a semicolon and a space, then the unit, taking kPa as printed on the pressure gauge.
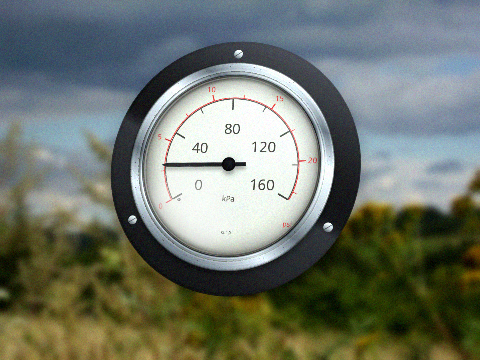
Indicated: 20; kPa
